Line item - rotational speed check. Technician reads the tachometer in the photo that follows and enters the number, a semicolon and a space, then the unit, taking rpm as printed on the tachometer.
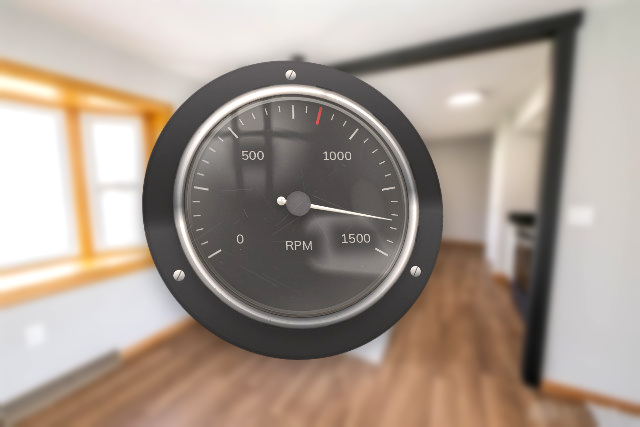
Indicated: 1375; rpm
